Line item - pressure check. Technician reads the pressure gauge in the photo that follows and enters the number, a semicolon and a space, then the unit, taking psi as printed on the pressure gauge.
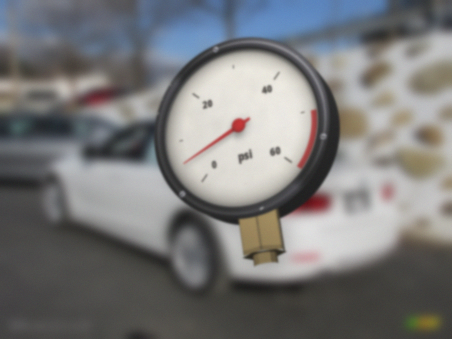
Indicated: 5; psi
